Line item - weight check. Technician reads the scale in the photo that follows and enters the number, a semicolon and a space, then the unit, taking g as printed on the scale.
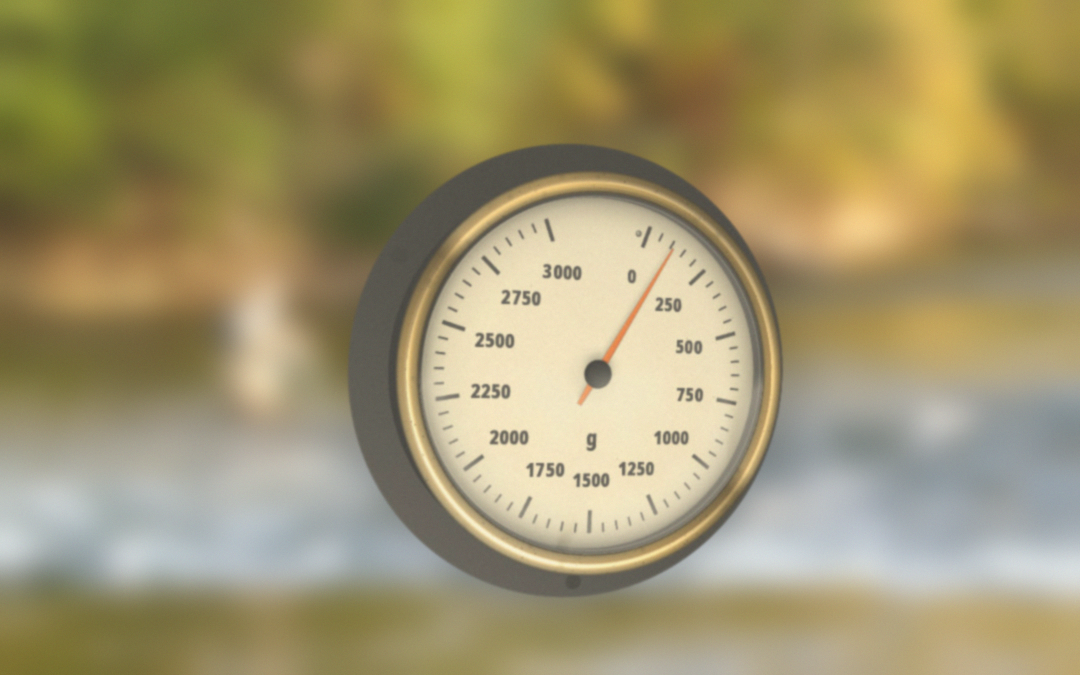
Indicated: 100; g
